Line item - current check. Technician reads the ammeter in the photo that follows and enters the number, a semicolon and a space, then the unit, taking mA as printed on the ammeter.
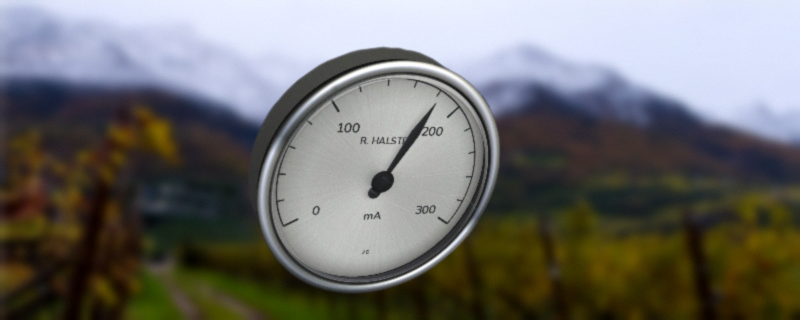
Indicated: 180; mA
